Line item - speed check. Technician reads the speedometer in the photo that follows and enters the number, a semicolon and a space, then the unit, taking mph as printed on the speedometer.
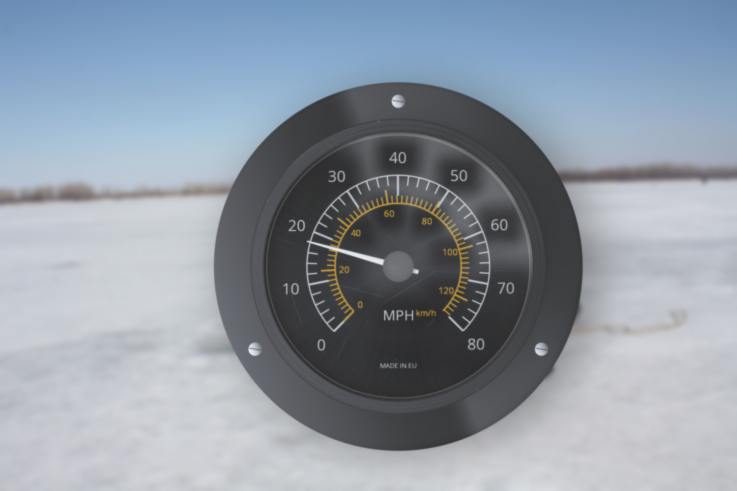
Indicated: 18; mph
